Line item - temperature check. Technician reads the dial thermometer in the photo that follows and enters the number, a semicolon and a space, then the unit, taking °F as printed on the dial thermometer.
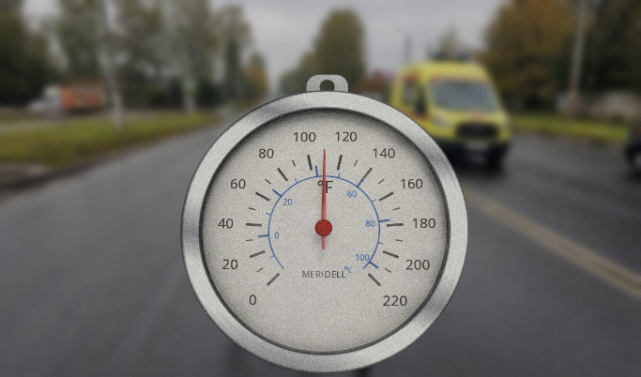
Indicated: 110; °F
